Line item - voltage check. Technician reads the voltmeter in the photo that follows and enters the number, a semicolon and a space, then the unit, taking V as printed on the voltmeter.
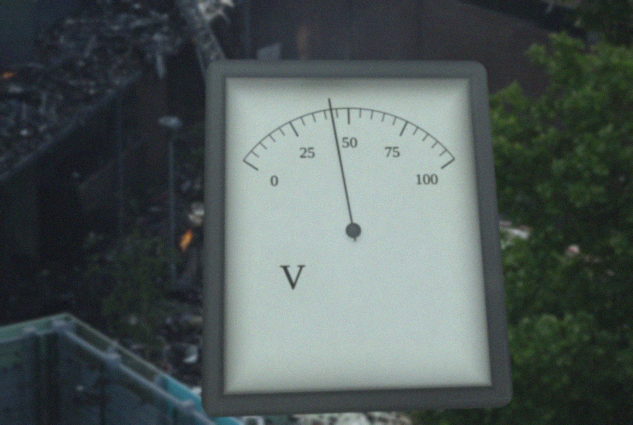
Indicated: 42.5; V
